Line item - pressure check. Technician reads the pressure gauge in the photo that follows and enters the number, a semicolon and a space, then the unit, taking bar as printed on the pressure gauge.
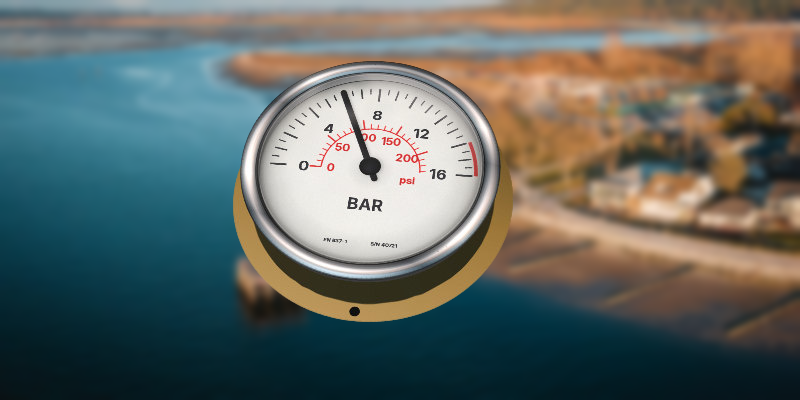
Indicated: 6; bar
